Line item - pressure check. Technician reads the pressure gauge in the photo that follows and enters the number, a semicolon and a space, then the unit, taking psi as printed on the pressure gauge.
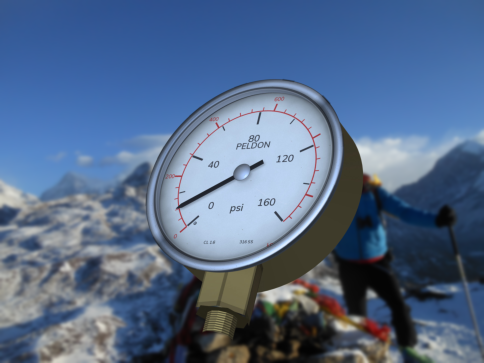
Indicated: 10; psi
